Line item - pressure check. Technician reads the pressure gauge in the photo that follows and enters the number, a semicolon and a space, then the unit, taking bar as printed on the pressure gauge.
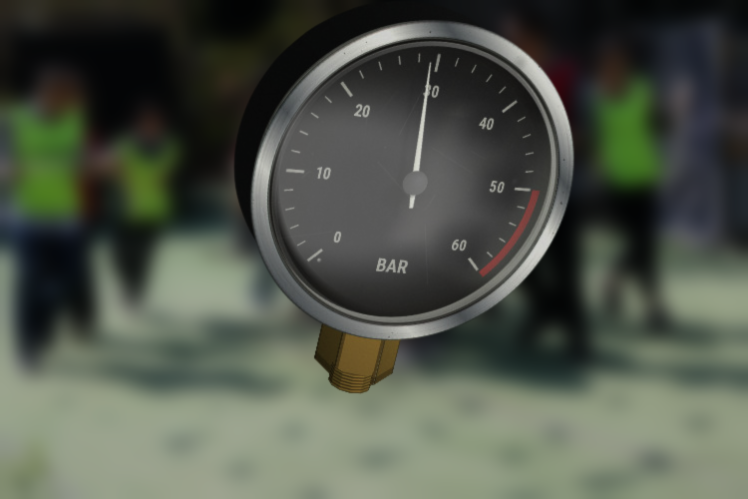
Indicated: 29; bar
